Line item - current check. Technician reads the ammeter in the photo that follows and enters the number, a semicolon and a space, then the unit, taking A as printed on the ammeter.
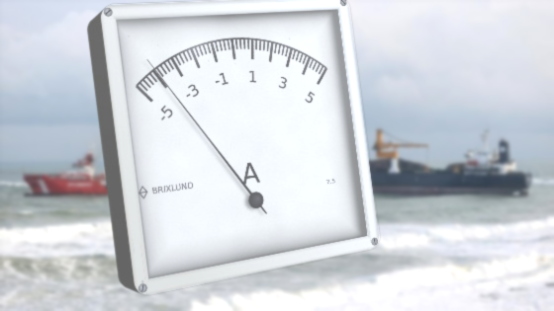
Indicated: -4; A
